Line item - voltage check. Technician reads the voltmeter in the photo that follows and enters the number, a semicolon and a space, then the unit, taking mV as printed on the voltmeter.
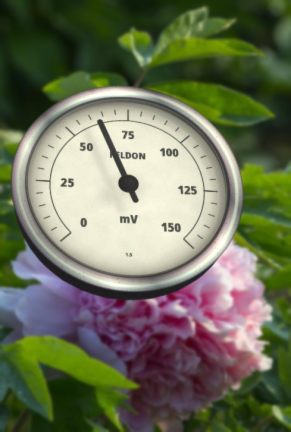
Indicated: 62.5; mV
